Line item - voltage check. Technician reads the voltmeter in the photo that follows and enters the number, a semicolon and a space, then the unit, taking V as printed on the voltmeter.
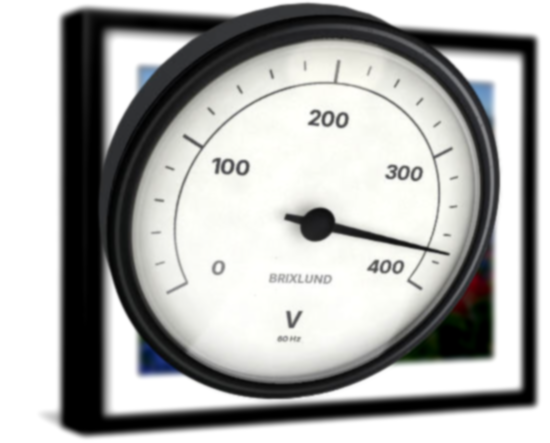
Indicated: 370; V
